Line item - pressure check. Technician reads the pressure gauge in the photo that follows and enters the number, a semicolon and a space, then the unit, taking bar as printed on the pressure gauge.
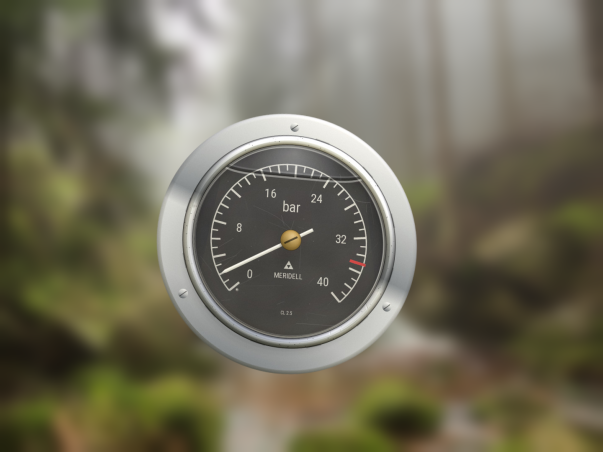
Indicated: 2; bar
